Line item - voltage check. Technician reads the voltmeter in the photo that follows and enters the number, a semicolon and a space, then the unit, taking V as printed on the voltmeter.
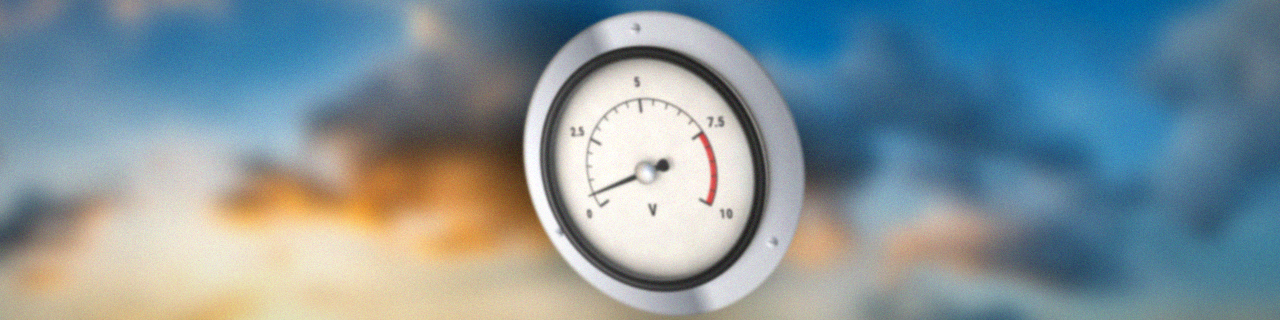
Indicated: 0.5; V
